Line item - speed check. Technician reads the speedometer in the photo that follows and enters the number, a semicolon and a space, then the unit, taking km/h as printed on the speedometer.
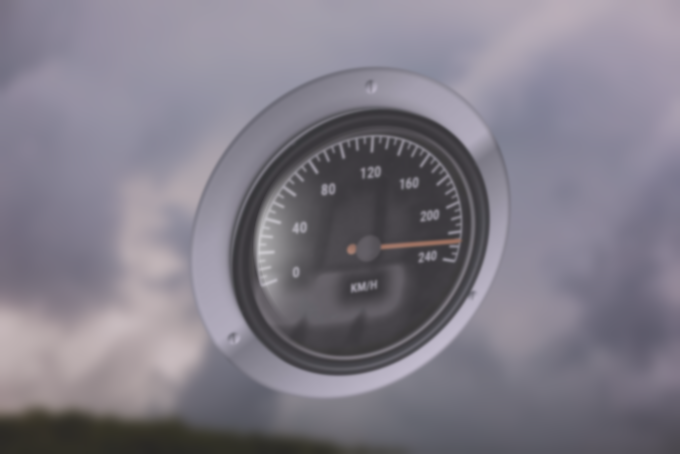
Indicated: 225; km/h
